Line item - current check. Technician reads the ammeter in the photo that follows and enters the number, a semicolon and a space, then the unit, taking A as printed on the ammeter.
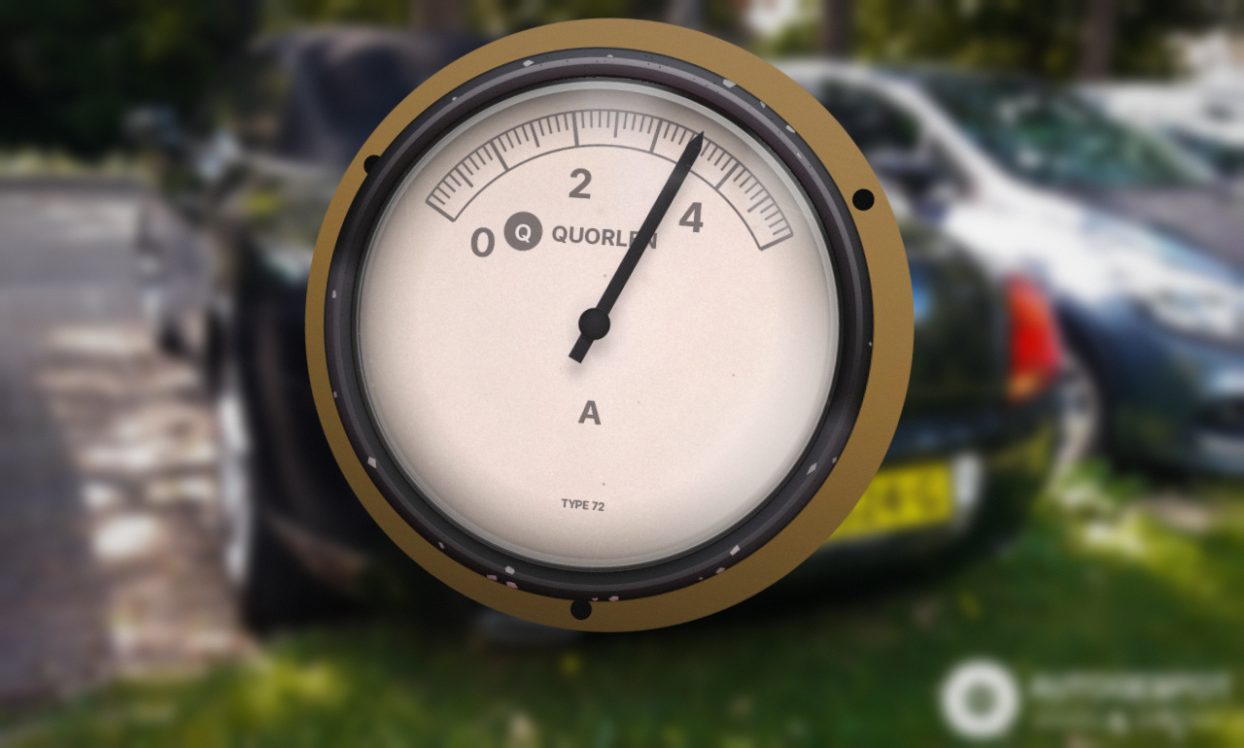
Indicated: 3.5; A
